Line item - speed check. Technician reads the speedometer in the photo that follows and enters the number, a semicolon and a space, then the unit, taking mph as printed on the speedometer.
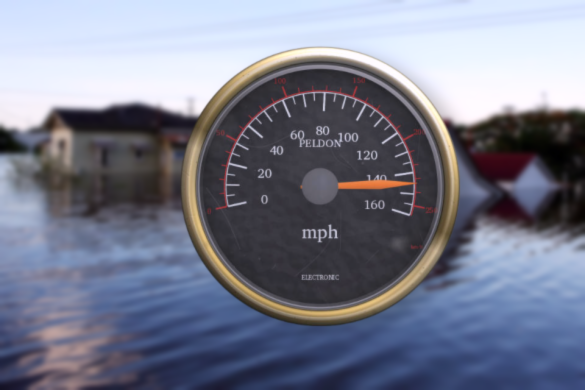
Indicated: 145; mph
